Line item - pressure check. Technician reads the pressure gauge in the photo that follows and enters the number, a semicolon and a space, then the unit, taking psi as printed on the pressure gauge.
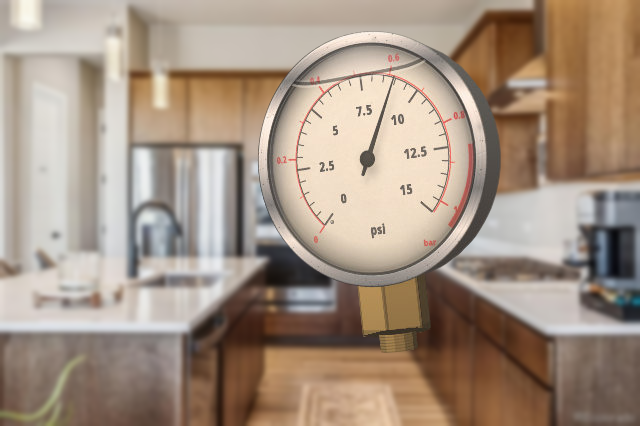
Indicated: 9; psi
